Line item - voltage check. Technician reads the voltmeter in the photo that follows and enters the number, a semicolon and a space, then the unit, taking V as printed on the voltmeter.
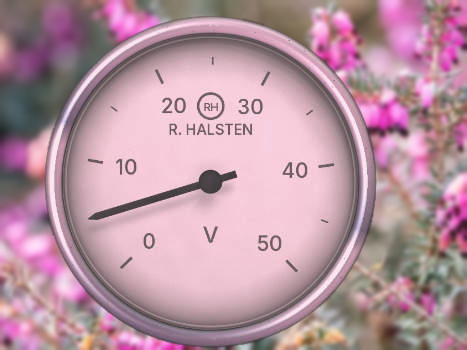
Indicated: 5; V
